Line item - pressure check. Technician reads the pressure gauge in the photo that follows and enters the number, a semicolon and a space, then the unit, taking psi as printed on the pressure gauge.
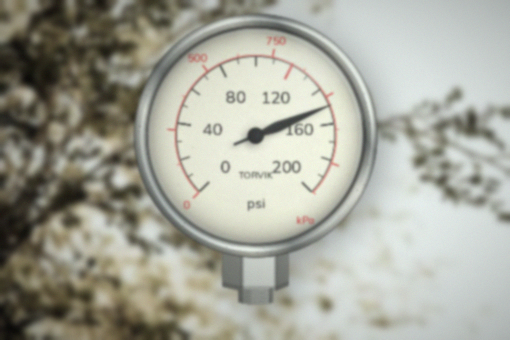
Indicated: 150; psi
